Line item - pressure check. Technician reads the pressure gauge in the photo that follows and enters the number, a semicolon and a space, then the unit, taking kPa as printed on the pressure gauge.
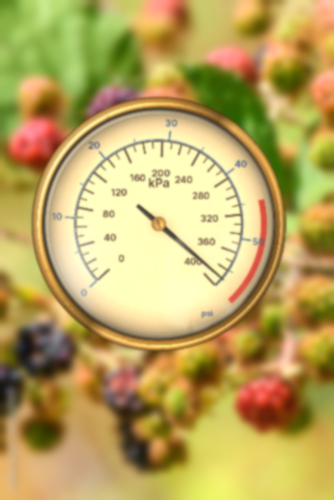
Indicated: 390; kPa
